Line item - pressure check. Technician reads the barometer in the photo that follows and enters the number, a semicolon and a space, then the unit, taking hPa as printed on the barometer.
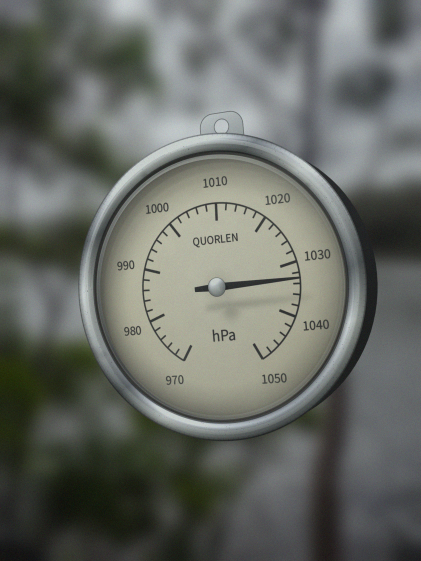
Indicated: 1033; hPa
